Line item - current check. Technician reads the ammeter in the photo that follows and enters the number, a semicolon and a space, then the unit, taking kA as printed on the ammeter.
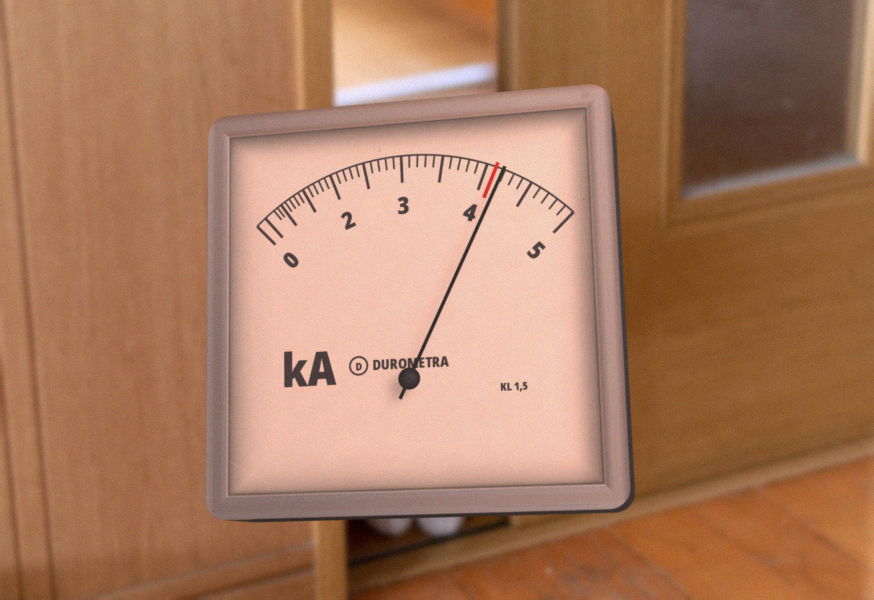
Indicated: 4.2; kA
